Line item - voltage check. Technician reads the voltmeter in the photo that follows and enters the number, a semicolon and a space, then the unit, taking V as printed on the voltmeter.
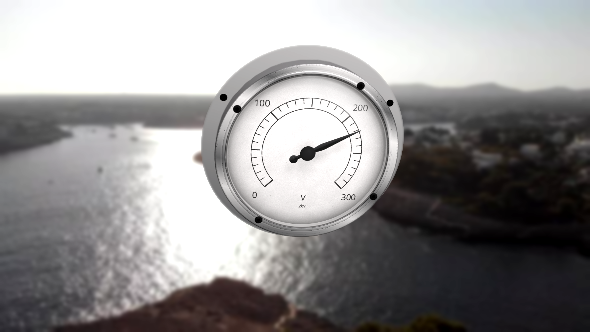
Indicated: 220; V
